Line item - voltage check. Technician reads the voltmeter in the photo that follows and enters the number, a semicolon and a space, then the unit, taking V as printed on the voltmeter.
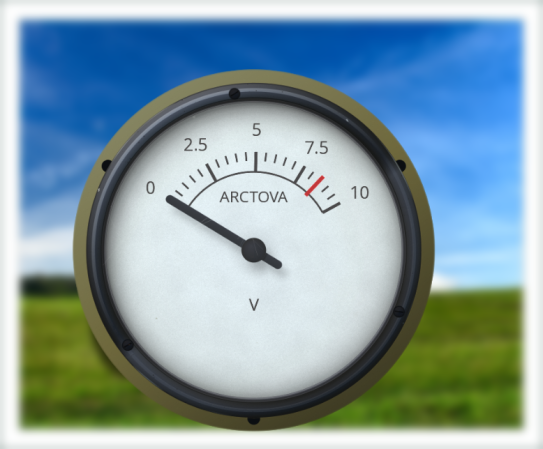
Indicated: 0; V
